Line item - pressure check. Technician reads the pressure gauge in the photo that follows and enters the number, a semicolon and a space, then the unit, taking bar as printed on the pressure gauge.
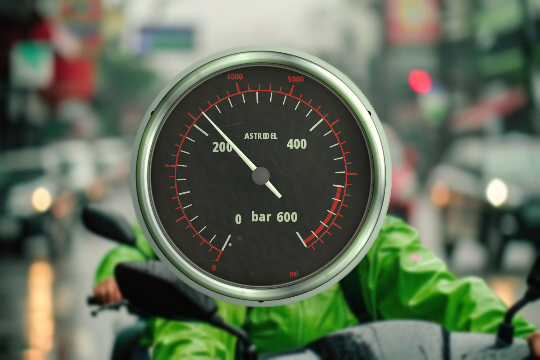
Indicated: 220; bar
